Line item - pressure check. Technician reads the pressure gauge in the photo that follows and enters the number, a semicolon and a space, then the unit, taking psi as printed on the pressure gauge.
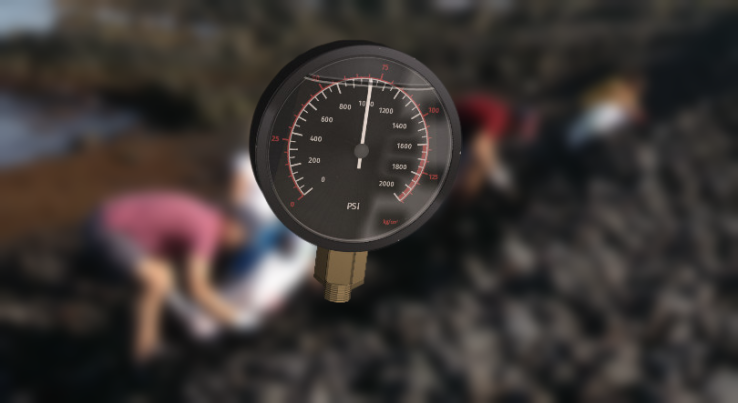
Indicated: 1000; psi
